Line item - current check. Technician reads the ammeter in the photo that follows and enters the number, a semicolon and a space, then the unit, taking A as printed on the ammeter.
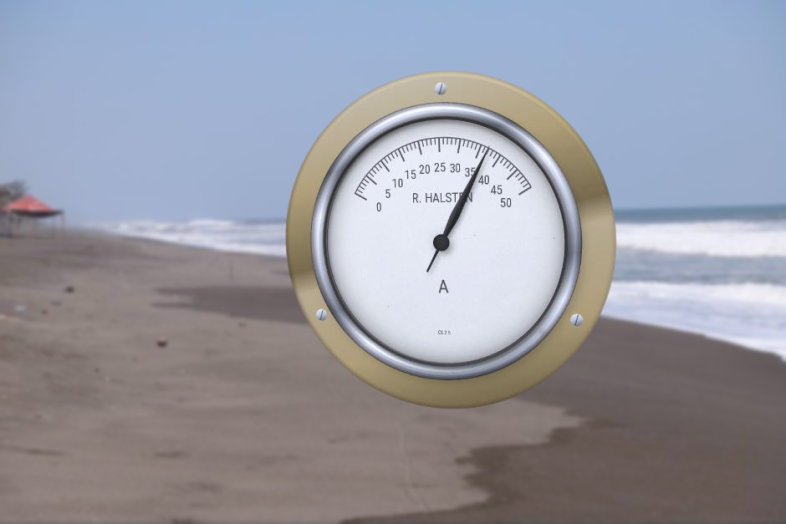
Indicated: 37; A
